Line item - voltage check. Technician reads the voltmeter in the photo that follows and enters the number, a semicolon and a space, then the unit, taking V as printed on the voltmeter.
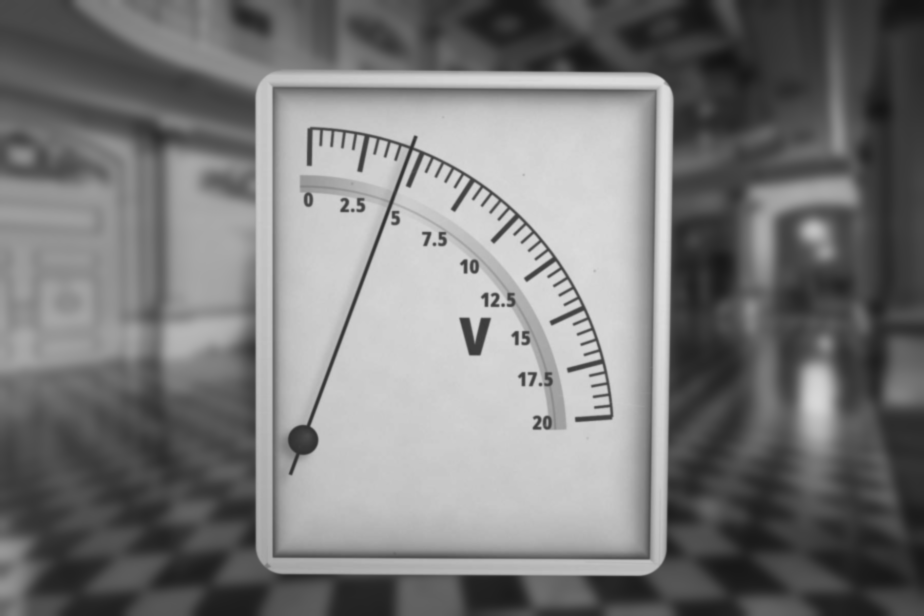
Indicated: 4.5; V
